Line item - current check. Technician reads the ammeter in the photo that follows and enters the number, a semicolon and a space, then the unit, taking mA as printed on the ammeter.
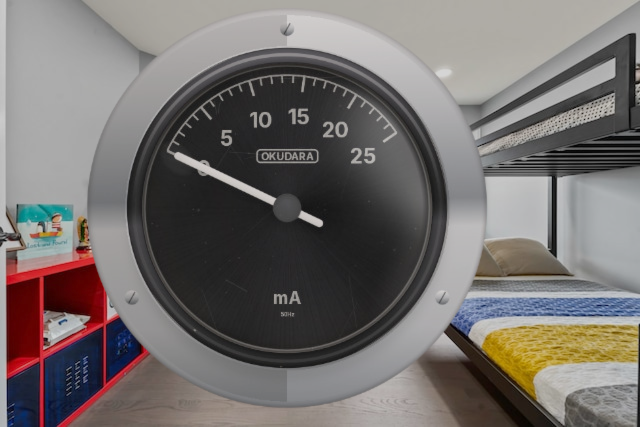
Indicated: 0; mA
